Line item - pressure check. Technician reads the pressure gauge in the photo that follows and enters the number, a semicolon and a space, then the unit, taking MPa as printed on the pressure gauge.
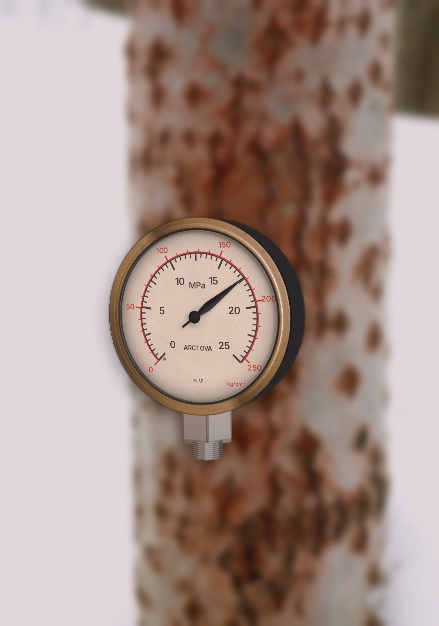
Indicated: 17.5; MPa
